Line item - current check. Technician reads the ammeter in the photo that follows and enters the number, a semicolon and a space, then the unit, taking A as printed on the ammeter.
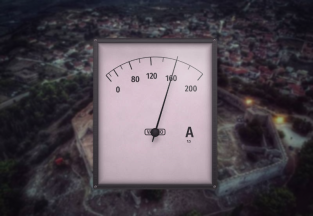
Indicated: 160; A
